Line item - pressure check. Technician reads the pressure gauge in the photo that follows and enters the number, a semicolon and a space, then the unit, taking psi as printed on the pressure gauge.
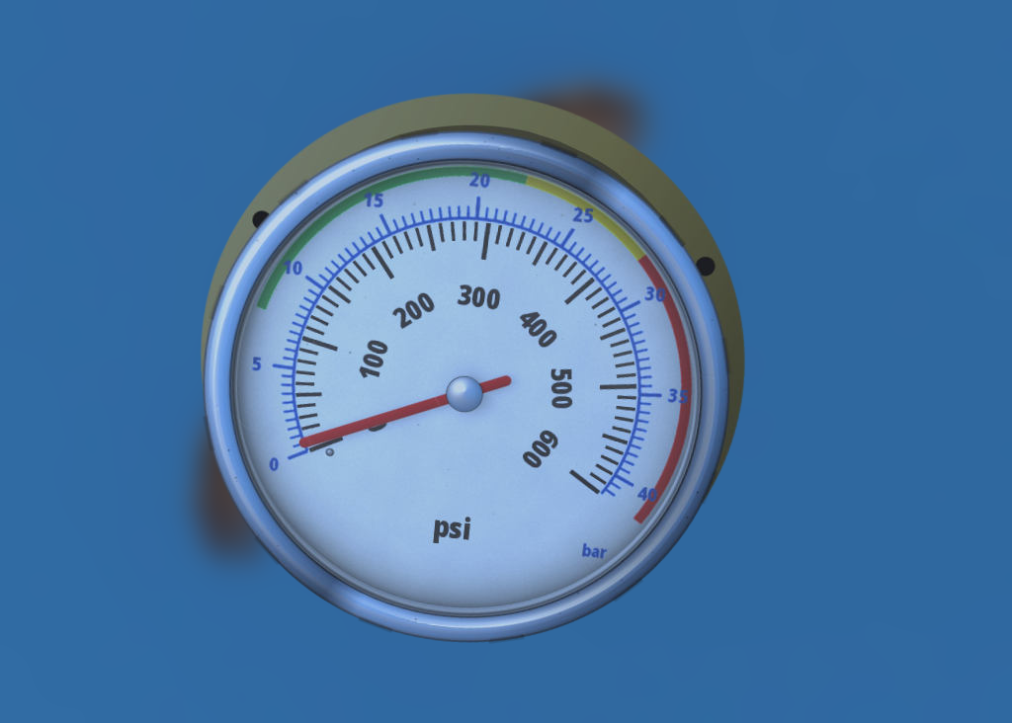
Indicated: 10; psi
